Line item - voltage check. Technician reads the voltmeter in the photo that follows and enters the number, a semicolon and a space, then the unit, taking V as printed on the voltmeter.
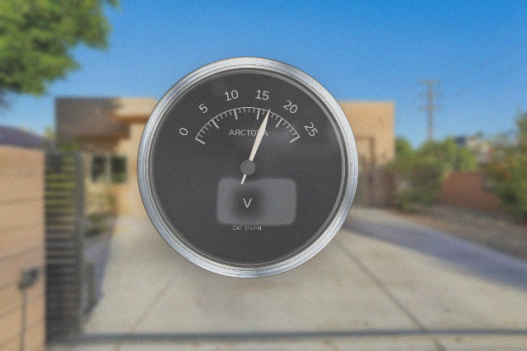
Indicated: 17; V
